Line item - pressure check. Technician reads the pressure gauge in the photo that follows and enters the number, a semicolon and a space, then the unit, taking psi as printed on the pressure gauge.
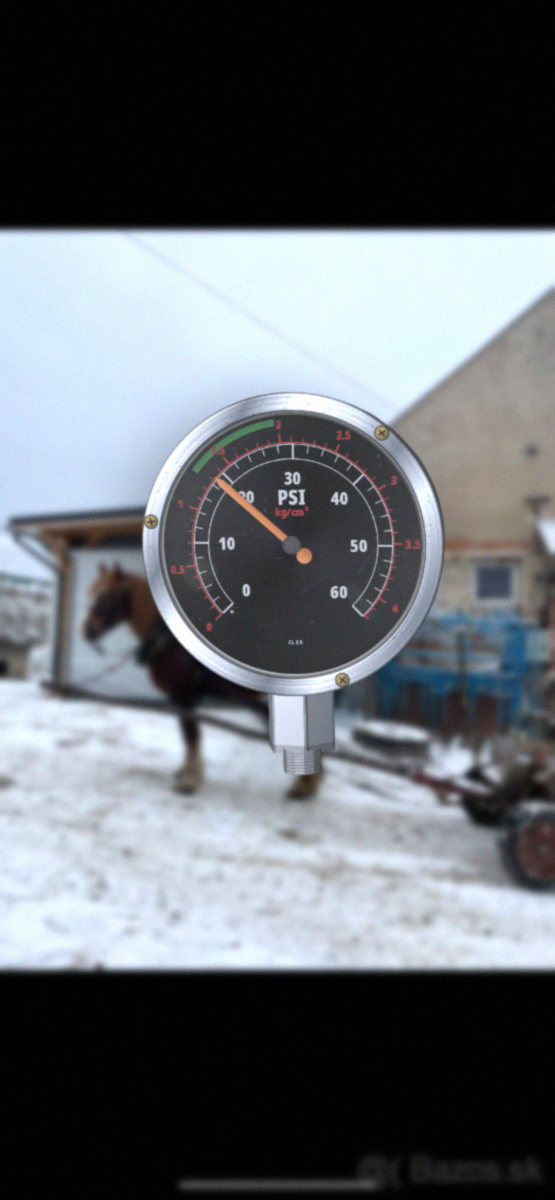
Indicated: 19; psi
